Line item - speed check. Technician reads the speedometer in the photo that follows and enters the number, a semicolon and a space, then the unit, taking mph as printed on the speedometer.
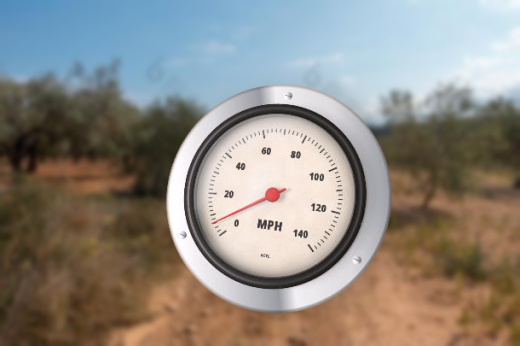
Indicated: 6; mph
